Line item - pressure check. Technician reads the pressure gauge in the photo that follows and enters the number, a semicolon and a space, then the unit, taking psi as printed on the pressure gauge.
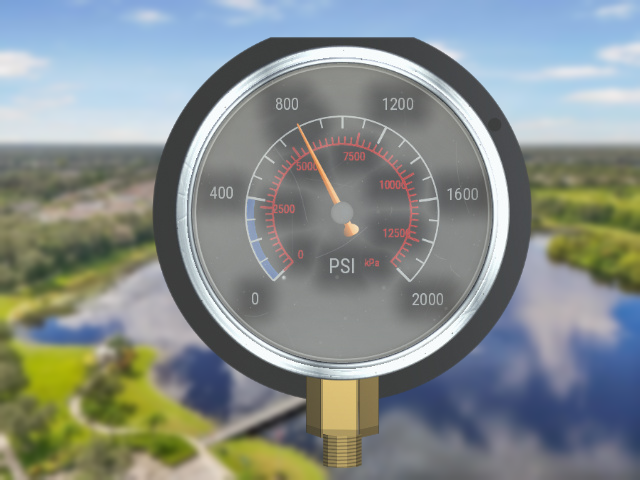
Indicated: 800; psi
